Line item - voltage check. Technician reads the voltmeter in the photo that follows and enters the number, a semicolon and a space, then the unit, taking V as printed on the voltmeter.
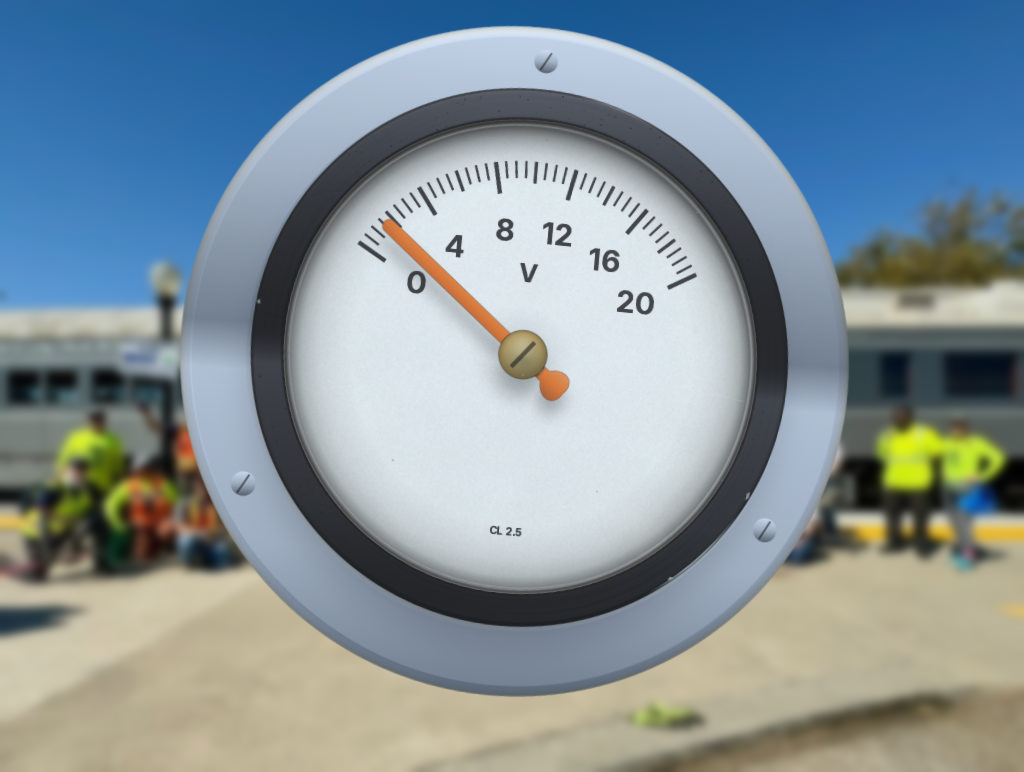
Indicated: 1.5; V
